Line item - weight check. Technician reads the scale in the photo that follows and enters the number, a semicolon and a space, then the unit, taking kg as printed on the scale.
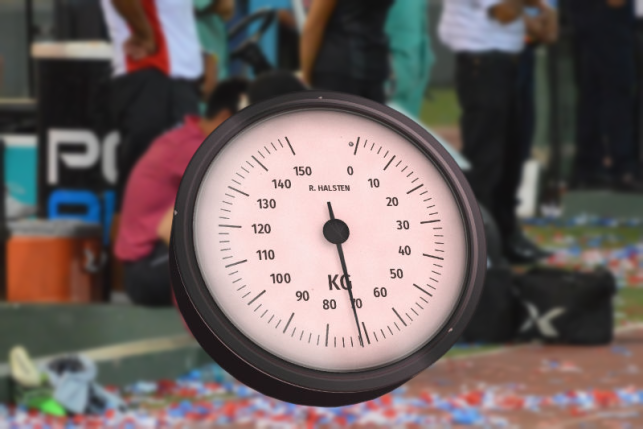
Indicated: 72; kg
